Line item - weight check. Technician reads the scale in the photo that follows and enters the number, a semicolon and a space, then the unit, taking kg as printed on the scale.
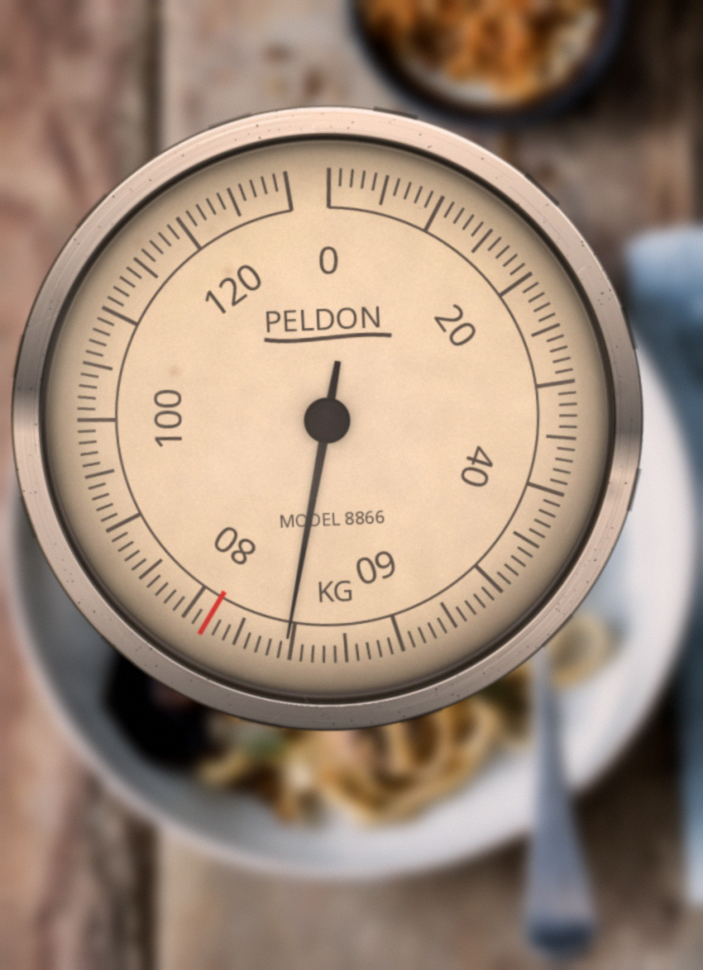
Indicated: 70.5; kg
